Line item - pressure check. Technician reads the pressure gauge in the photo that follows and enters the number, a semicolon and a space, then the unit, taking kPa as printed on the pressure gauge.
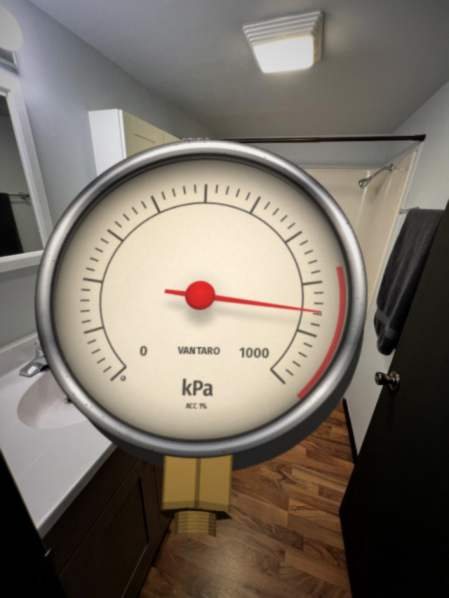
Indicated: 860; kPa
